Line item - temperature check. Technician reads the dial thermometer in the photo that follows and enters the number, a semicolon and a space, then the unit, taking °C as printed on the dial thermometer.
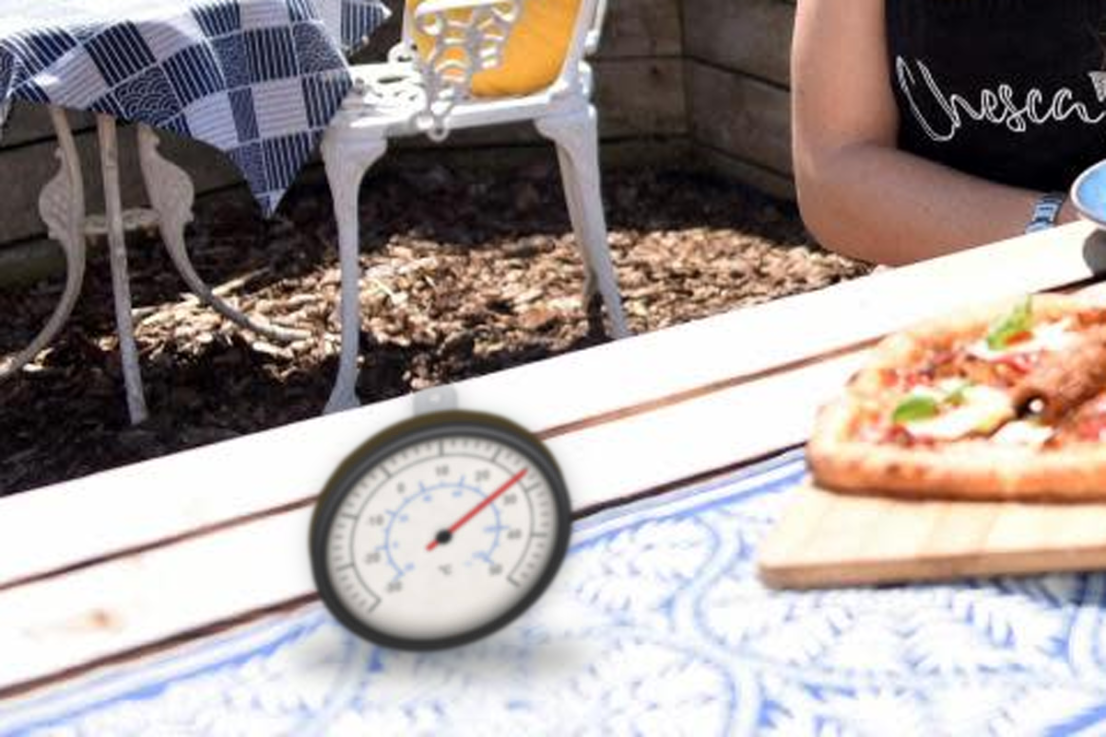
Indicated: 26; °C
